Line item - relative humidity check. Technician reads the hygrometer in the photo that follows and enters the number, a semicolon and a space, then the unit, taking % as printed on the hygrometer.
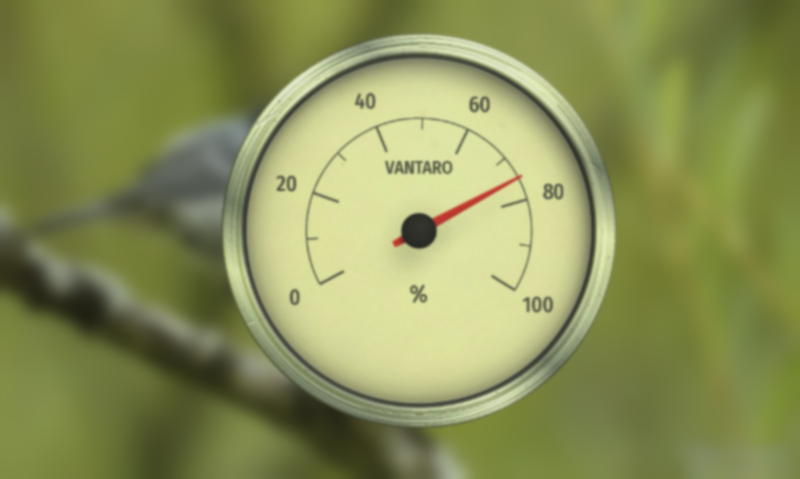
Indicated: 75; %
